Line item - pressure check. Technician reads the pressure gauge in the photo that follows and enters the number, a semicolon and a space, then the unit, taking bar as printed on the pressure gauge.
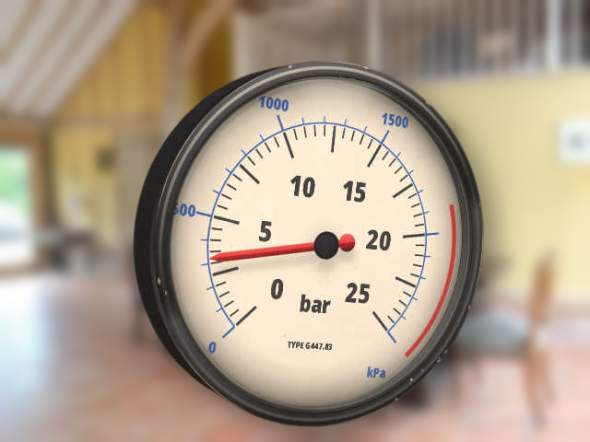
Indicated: 3.25; bar
